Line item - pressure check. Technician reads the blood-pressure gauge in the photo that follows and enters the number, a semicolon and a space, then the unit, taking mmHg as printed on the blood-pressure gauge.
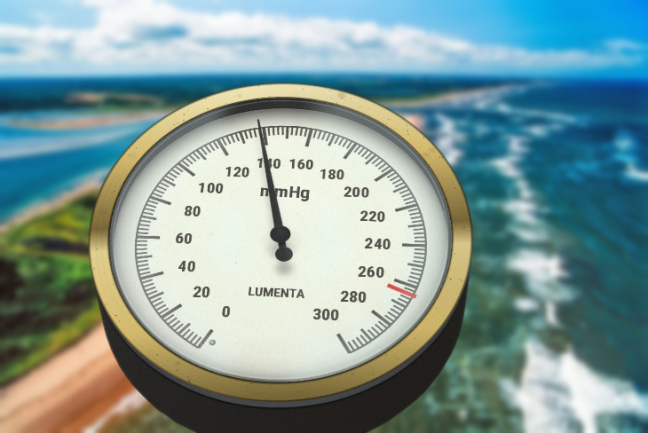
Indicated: 138; mmHg
